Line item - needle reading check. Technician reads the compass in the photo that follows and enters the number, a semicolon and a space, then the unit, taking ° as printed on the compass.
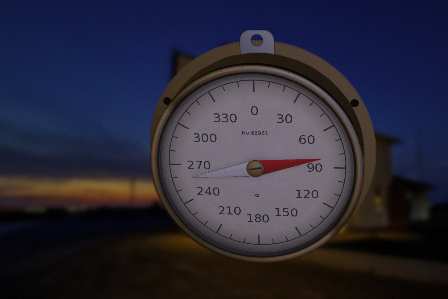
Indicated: 80; °
